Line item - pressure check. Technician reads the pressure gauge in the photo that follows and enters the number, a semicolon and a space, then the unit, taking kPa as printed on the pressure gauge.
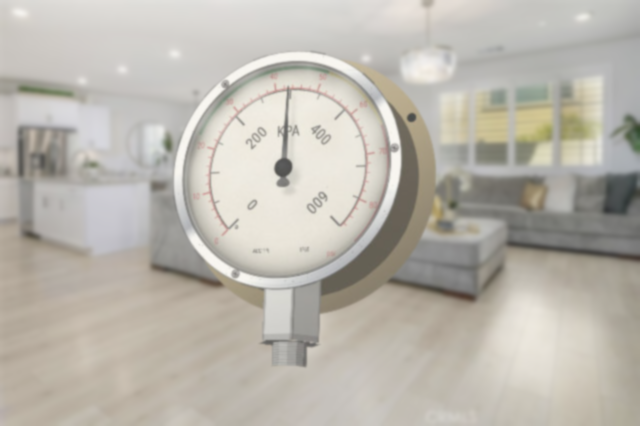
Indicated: 300; kPa
